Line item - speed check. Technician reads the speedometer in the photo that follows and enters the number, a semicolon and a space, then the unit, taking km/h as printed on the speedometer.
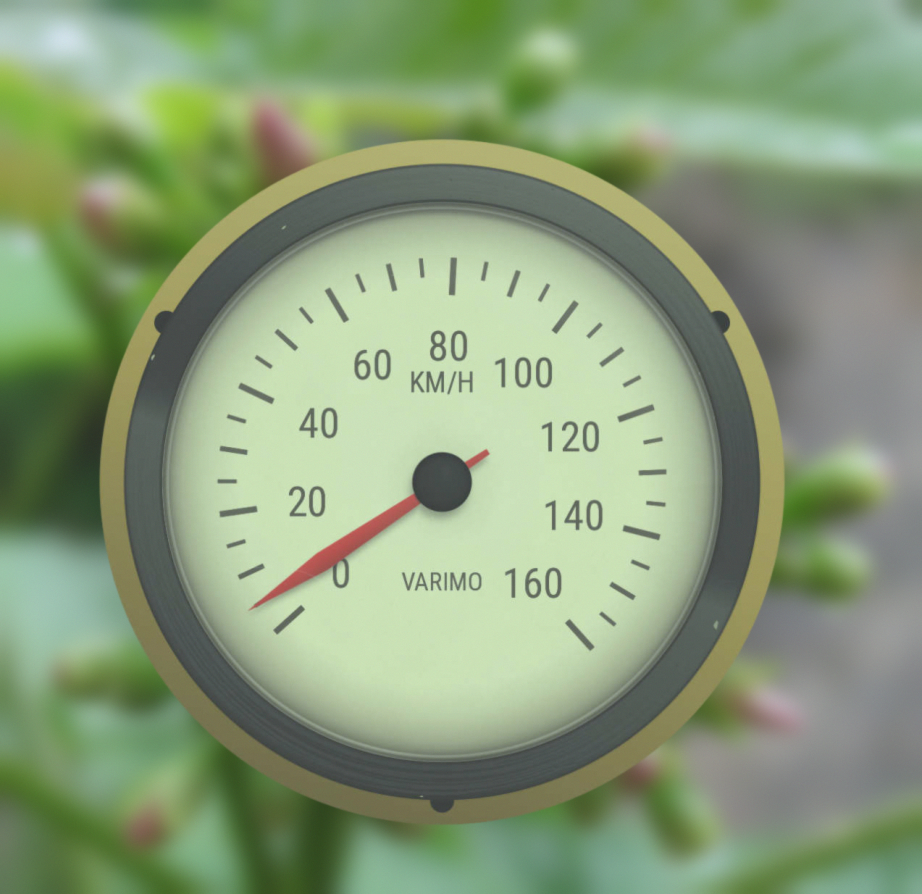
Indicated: 5; km/h
